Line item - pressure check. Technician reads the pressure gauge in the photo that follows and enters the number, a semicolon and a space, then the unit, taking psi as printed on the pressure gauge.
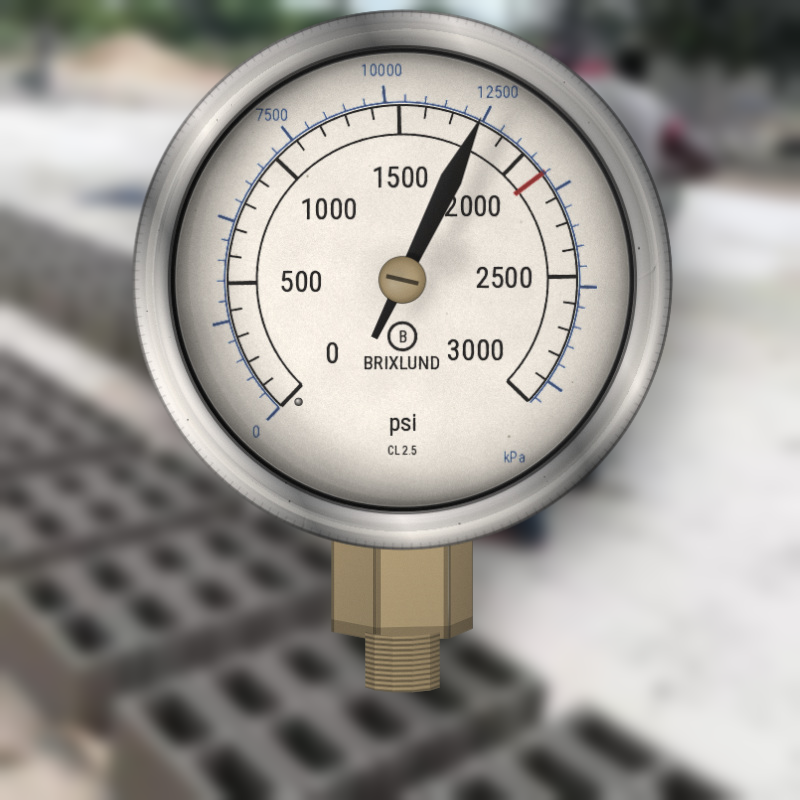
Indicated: 1800; psi
